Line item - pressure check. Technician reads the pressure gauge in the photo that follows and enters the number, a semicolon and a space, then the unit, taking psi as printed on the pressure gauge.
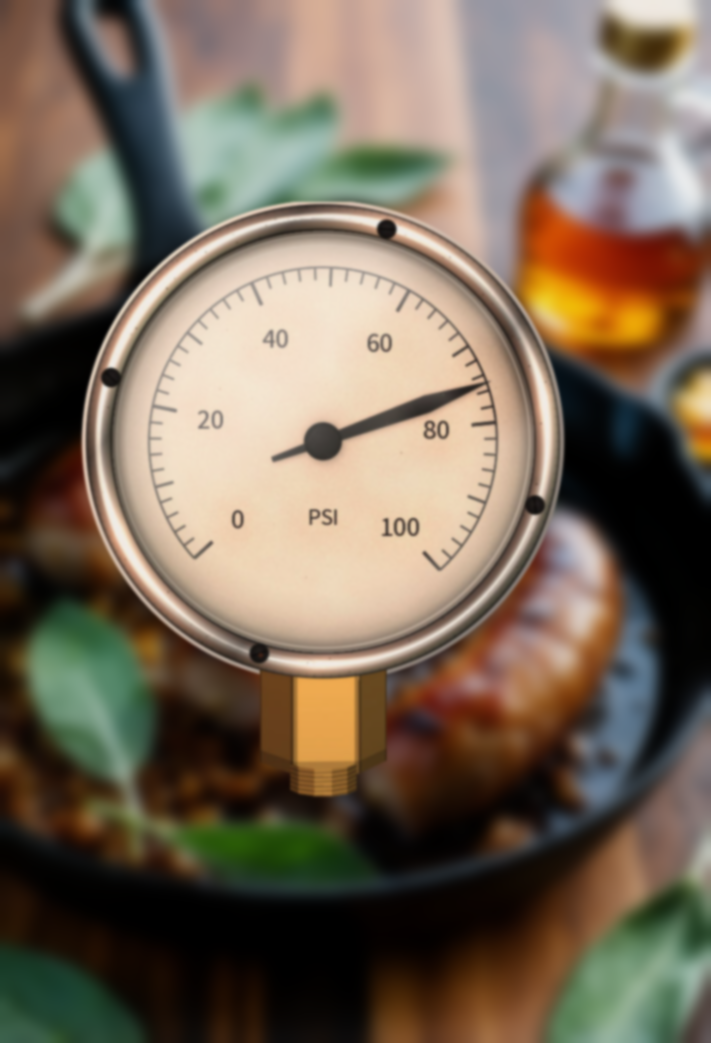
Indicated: 75; psi
